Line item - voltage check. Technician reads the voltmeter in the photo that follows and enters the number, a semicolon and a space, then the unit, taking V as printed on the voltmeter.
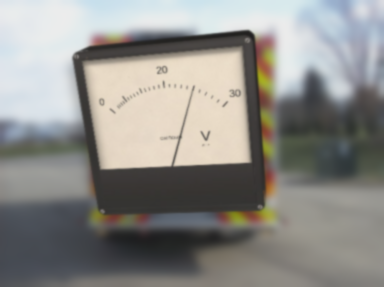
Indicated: 25; V
